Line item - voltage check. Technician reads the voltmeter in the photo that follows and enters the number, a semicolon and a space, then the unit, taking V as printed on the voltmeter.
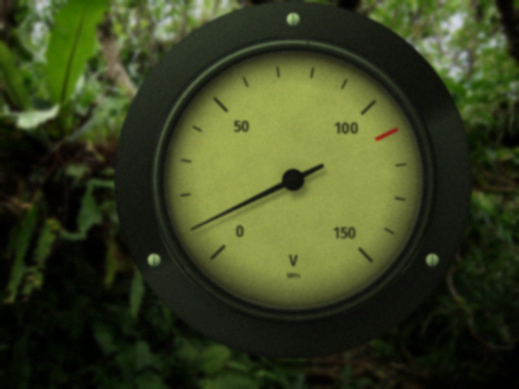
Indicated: 10; V
